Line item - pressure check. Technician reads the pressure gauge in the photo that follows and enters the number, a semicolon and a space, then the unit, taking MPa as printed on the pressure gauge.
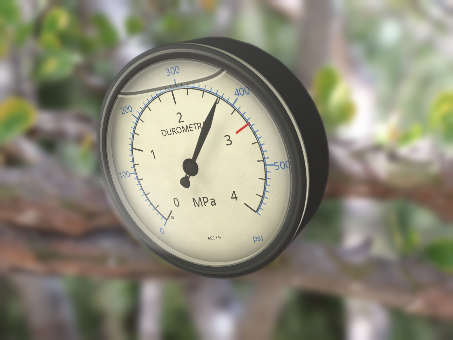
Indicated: 2.6; MPa
